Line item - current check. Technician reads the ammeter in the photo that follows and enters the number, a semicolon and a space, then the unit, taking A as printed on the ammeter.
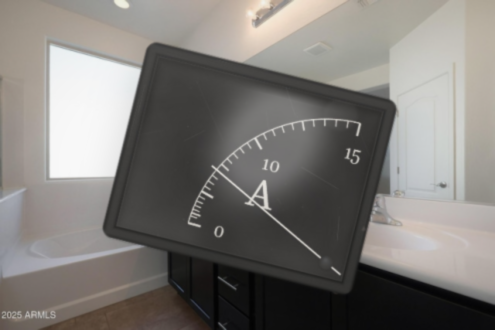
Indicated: 7; A
